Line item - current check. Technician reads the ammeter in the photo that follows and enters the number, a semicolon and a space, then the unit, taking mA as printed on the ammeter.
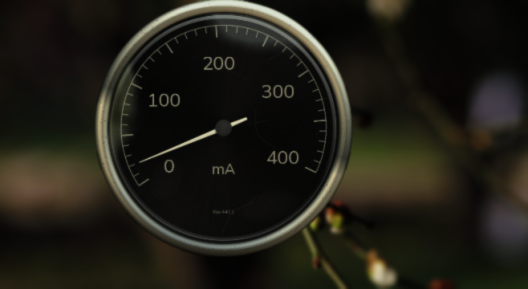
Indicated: 20; mA
